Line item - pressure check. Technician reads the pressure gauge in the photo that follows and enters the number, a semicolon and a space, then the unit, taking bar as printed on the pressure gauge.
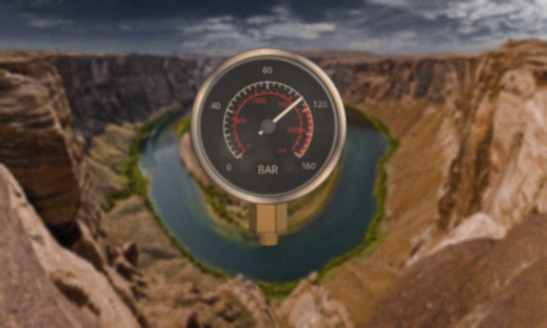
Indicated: 110; bar
